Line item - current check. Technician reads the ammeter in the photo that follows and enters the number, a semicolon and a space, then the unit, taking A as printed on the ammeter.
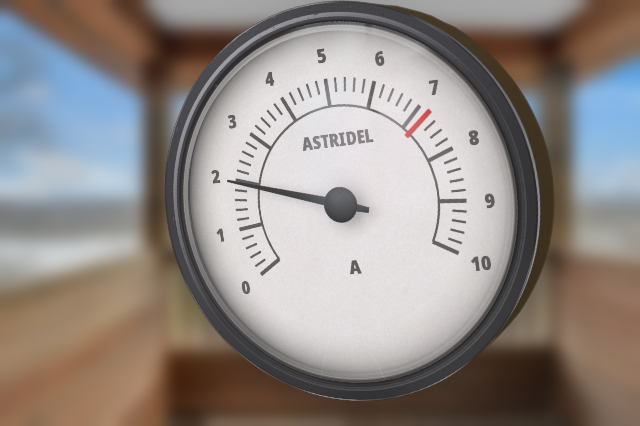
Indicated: 2; A
